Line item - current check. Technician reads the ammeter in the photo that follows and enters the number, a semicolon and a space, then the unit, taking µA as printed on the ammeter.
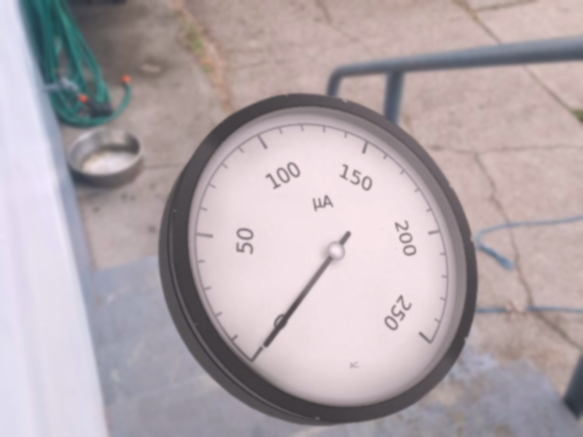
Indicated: 0; µA
